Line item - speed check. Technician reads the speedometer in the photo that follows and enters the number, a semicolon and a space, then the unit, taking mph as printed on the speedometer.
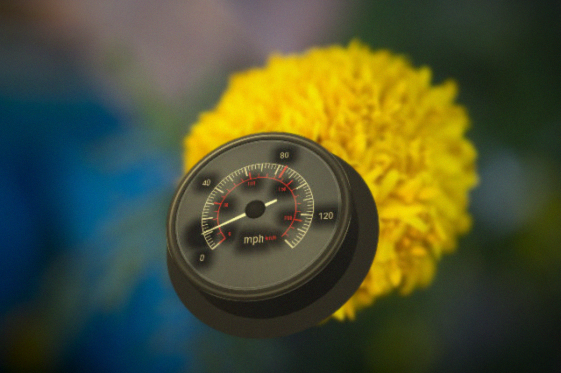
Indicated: 10; mph
